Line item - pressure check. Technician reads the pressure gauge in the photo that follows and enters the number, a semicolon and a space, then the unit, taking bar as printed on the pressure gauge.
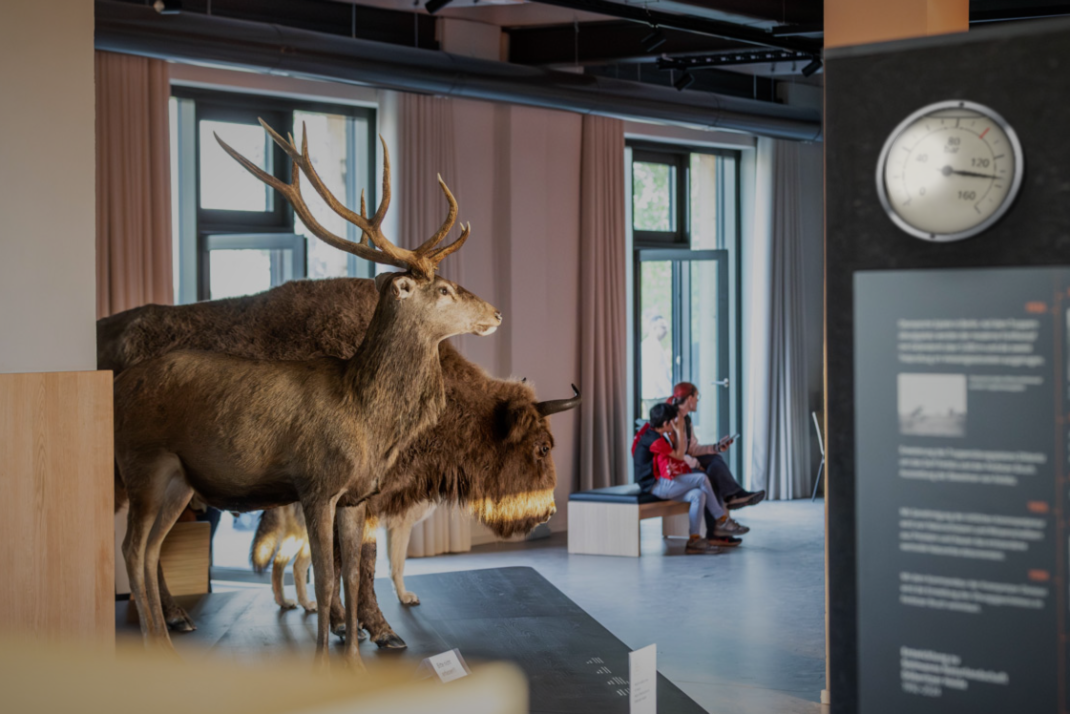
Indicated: 135; bar
